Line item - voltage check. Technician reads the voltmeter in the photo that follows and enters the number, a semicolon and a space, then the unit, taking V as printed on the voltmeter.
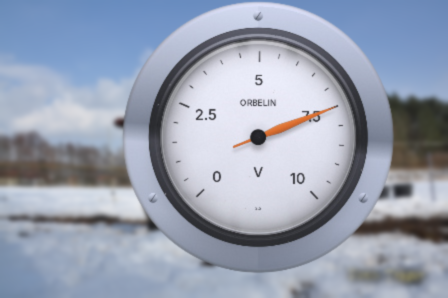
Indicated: 7.5; V
